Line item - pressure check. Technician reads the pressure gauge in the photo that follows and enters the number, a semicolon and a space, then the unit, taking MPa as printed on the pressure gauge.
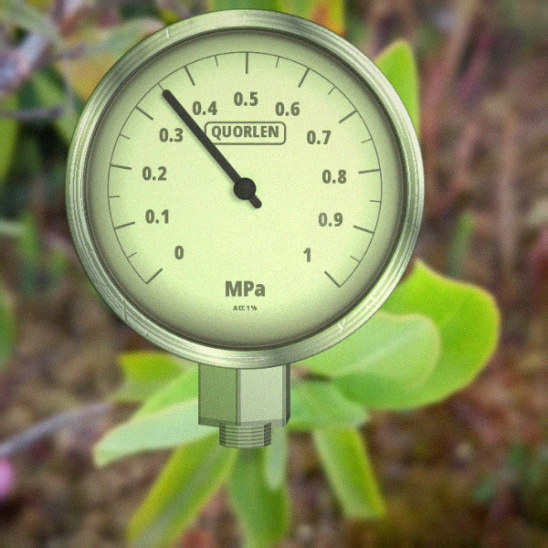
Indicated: 0.35; MPa
